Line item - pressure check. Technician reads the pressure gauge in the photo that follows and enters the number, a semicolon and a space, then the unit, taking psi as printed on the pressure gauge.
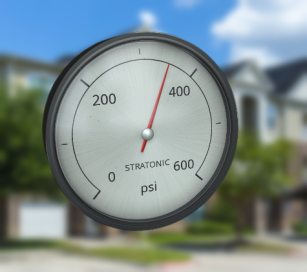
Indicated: 350; psi
